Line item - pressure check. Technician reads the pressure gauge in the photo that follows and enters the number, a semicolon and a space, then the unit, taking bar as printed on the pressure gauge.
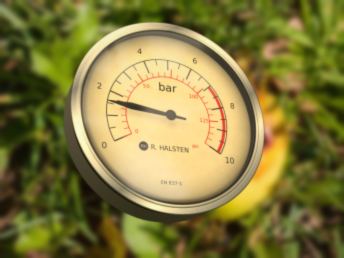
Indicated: 1.5; bar
